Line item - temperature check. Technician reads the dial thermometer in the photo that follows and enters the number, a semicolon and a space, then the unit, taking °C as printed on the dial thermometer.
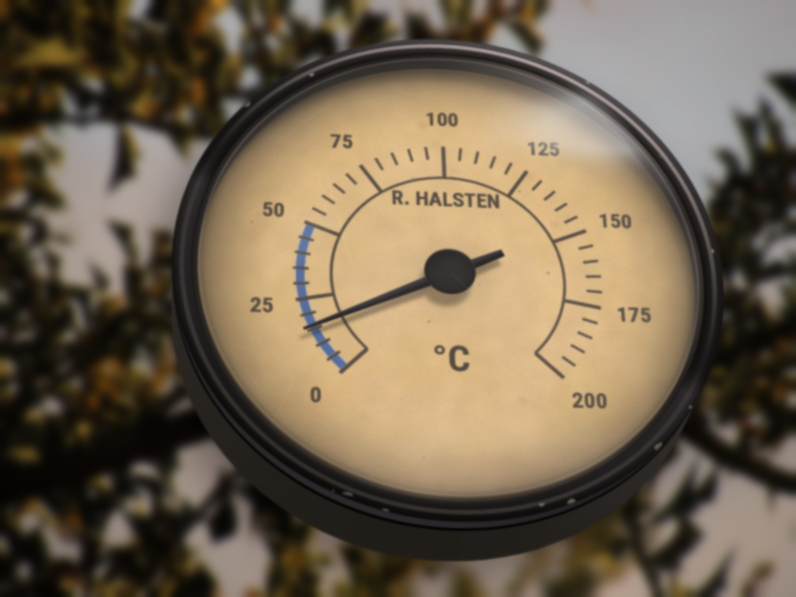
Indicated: 15; °C
